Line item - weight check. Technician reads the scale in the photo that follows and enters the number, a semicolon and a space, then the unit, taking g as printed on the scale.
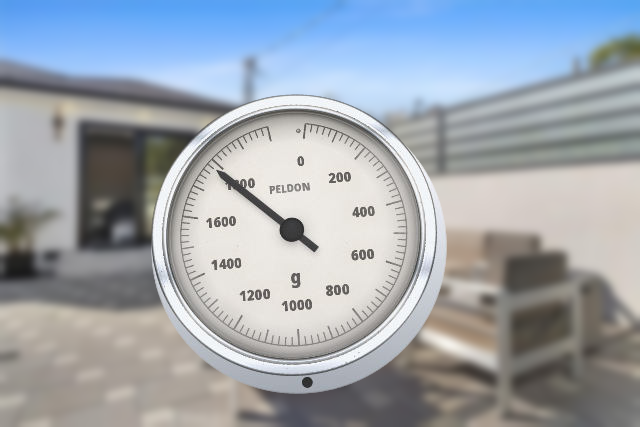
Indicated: 1780; g
